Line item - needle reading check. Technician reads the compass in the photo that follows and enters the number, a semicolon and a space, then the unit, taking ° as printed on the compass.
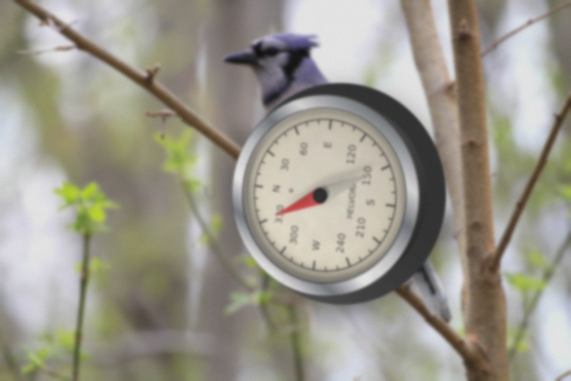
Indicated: 330; °
